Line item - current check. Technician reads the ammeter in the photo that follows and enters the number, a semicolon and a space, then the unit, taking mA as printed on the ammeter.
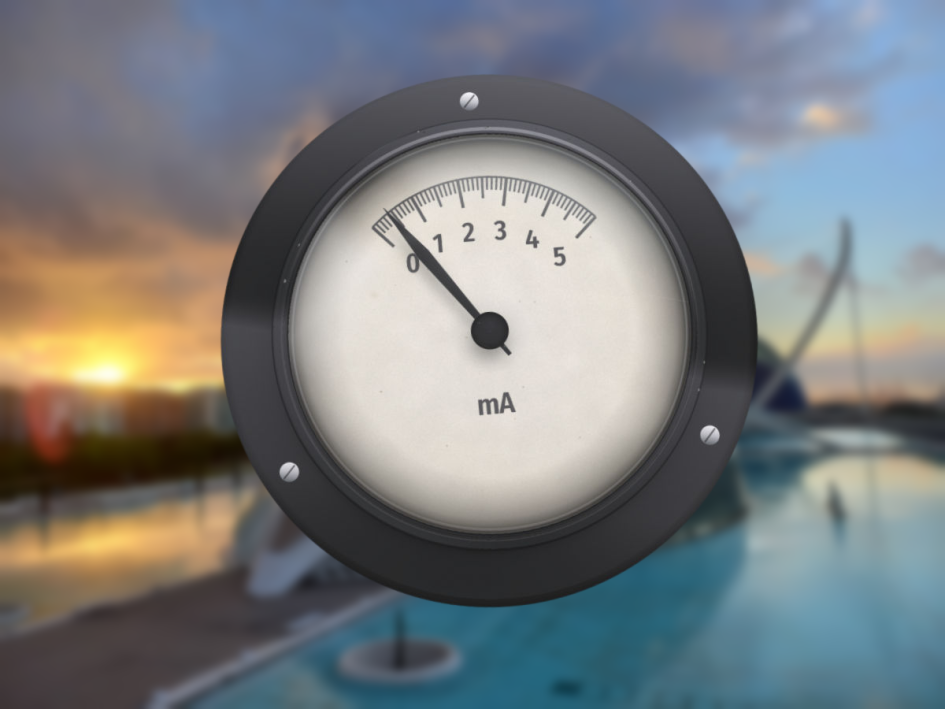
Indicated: 0.4; mA
